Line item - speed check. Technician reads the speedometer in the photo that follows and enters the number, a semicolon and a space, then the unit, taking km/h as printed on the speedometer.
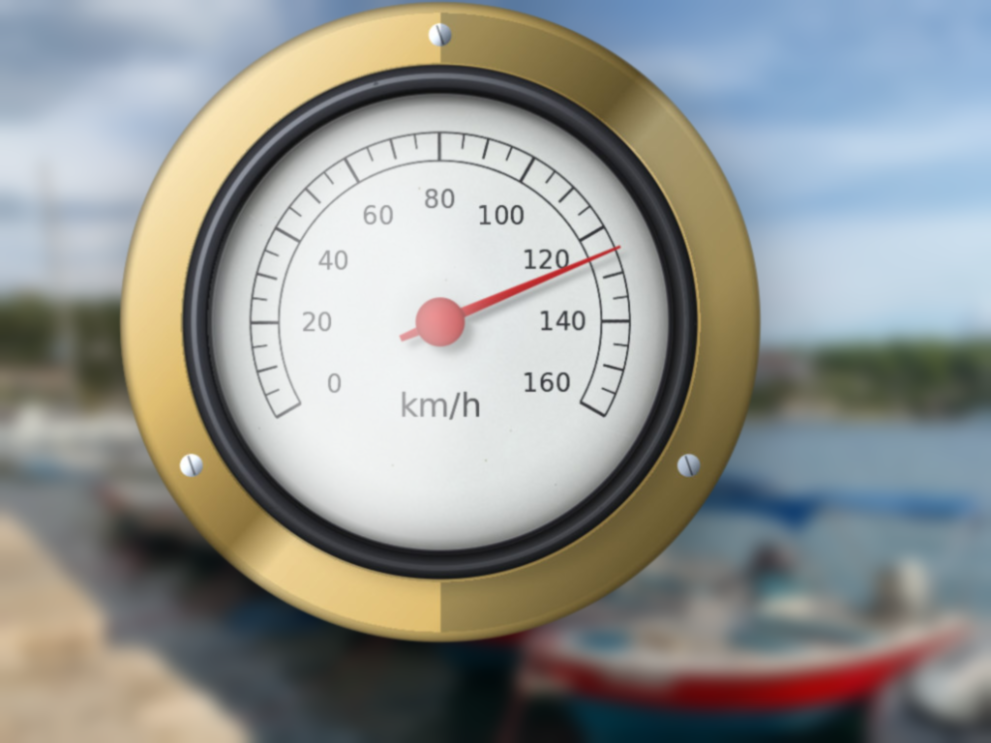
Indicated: 125; km/h
